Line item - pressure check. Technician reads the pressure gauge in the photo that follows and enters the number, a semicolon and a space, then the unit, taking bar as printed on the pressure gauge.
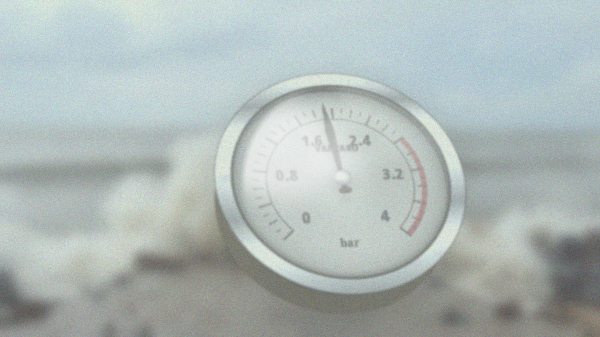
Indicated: 1.9; bar
